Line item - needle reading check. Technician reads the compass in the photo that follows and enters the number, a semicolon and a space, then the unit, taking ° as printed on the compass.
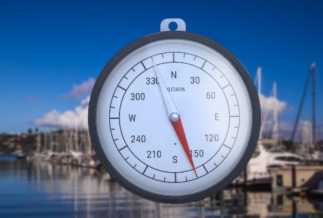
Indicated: 160; °
